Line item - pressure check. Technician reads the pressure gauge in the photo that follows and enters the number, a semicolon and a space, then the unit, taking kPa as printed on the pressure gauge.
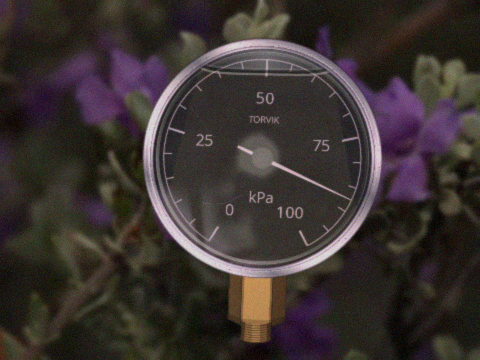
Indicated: 87.5; kPa
